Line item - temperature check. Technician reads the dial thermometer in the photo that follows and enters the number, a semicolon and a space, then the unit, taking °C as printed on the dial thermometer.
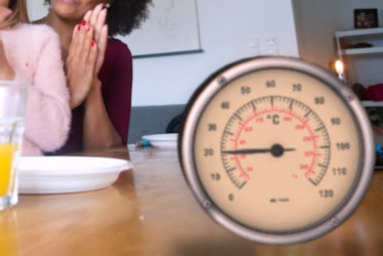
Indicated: 20; °C
